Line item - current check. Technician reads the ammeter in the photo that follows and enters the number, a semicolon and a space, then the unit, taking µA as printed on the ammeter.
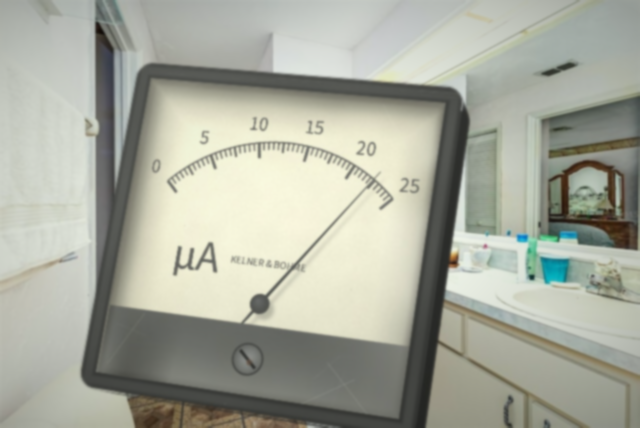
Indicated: 22.5; µA
